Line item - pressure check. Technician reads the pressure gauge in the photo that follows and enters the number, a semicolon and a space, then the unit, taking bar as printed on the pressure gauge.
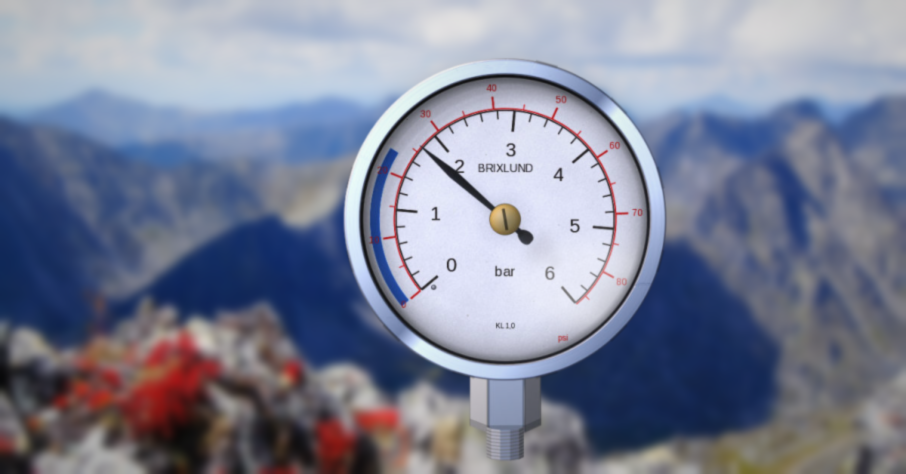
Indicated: 1.8; bar
